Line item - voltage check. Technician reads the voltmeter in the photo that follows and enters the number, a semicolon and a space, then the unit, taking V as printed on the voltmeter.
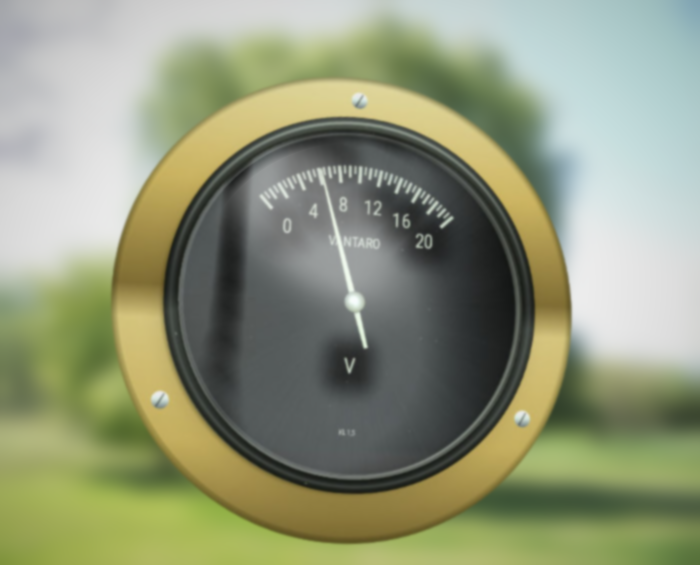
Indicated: 6; V
